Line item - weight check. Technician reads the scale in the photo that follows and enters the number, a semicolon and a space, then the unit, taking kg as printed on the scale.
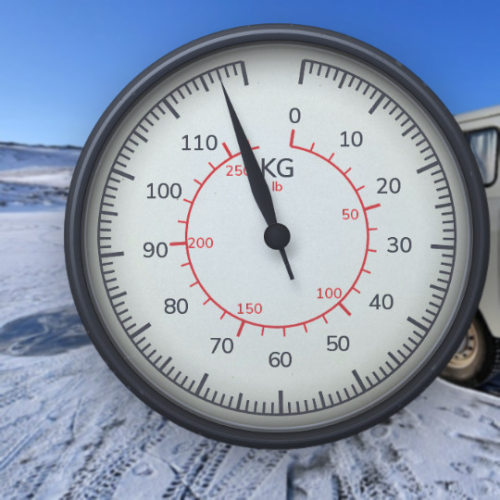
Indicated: 117; kg
